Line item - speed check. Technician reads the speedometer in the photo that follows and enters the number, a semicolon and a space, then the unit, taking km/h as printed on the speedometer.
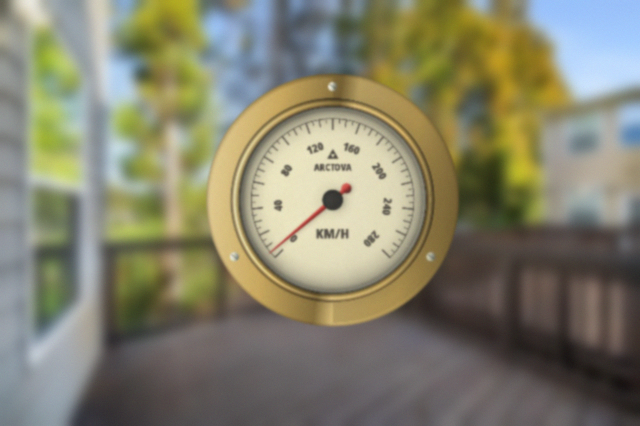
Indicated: 5; km/h
